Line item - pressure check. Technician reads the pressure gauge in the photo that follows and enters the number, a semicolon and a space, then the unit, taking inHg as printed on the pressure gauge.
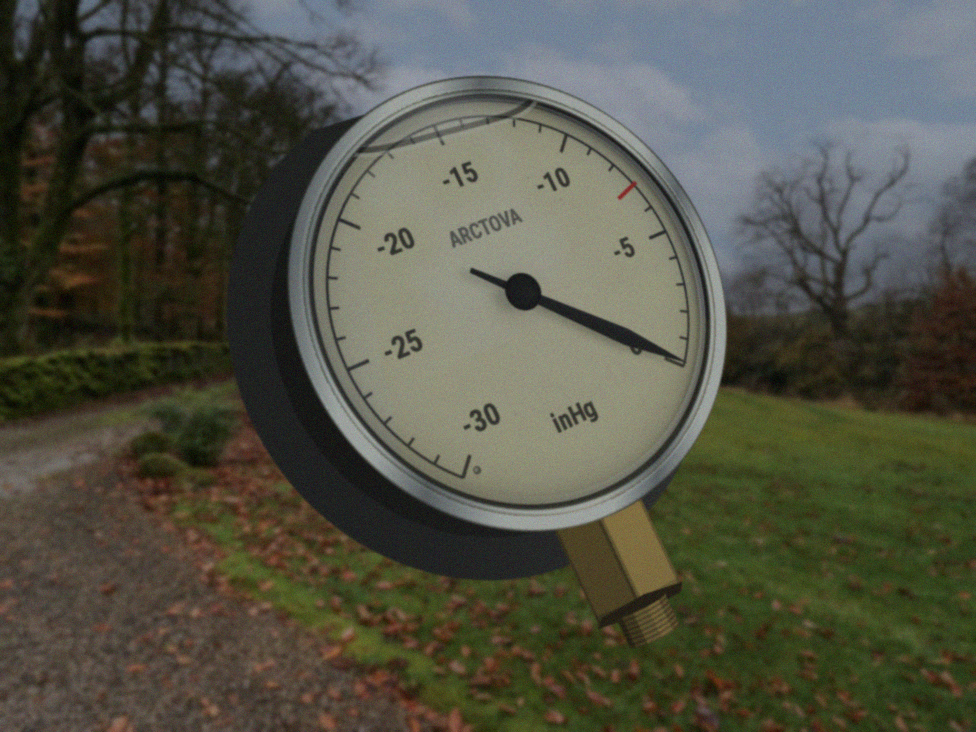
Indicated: 0; inHg
